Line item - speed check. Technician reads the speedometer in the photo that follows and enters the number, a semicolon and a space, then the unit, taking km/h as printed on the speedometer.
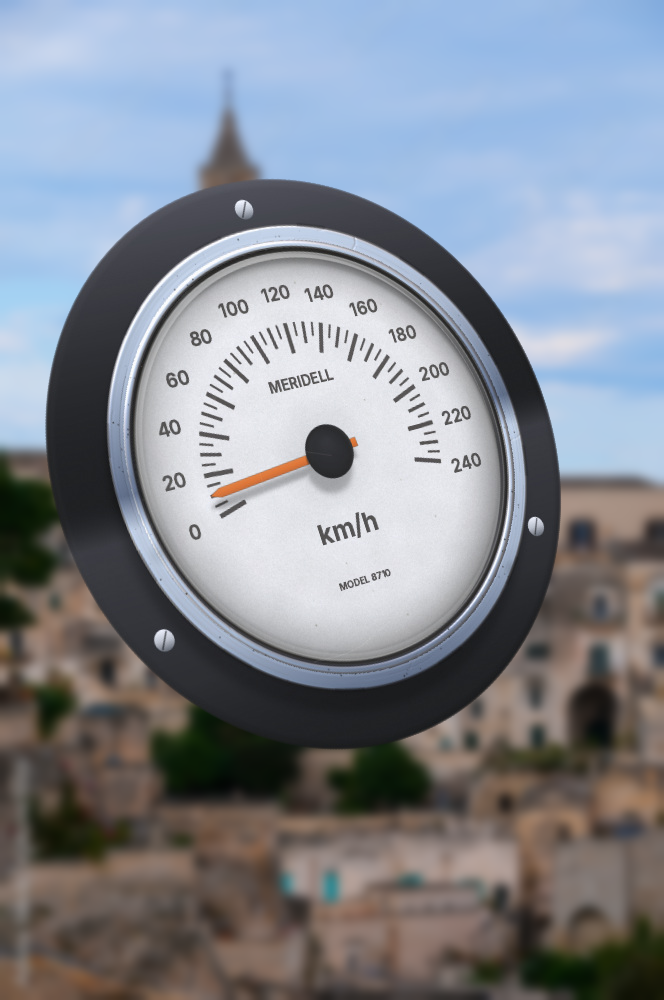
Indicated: 10; km/h
